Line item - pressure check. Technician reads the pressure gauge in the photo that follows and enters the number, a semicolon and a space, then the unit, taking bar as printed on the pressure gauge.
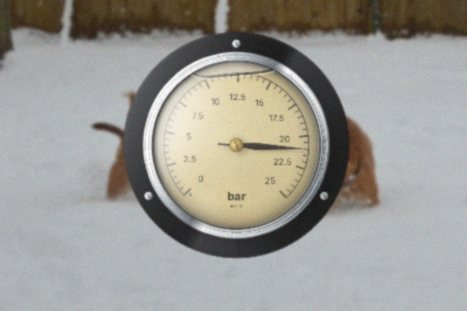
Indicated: 21; bar
